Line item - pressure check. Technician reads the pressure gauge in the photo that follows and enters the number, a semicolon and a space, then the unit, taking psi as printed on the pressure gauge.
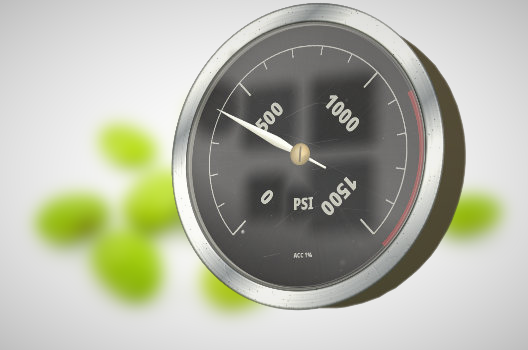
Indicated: 400; psi
